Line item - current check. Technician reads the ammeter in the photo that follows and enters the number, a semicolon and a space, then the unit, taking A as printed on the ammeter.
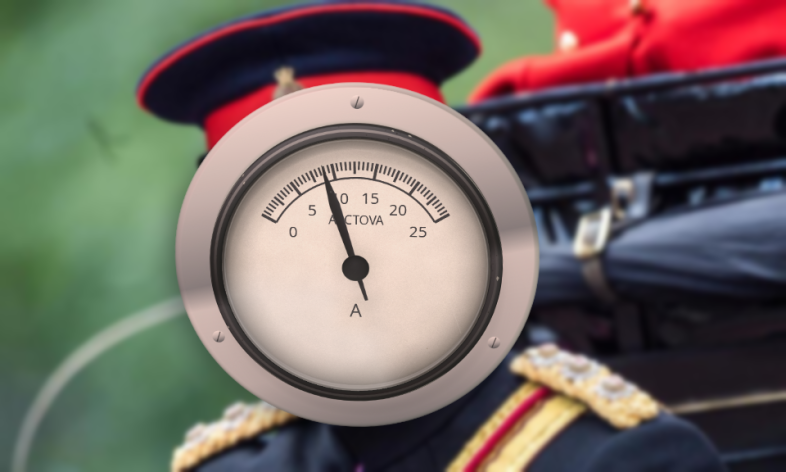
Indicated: 9; A
